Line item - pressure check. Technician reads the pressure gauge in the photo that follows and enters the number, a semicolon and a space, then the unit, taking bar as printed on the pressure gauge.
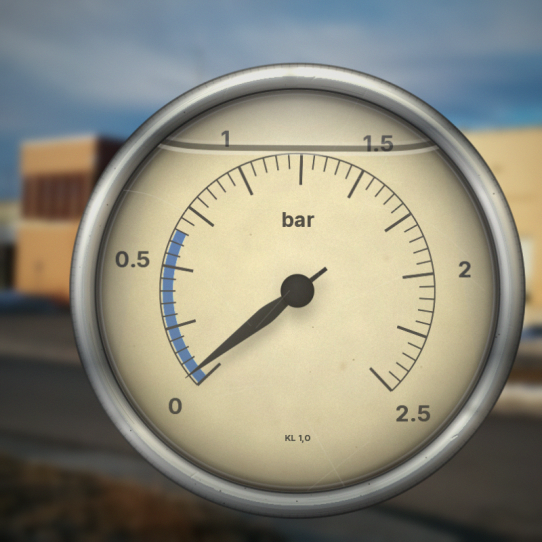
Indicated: 0.05; bar
